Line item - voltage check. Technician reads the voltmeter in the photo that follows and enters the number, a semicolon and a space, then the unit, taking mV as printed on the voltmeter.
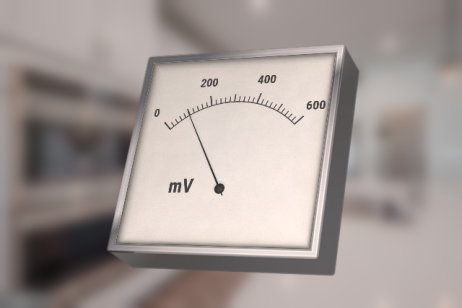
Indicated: 100; mV
